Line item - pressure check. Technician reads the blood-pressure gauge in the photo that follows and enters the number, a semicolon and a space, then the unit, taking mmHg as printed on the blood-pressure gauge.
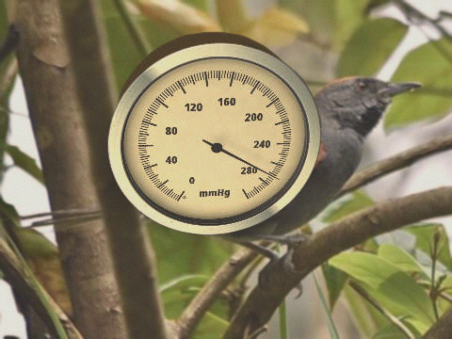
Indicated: 270; mmHg
